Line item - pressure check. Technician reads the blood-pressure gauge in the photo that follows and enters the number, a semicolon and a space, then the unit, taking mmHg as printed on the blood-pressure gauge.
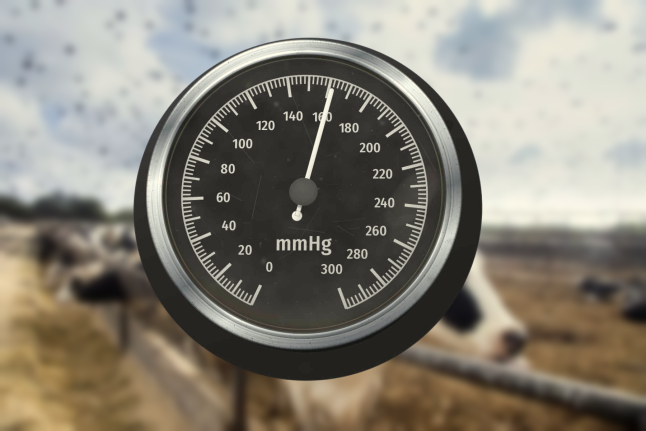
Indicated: 162; mmHg
